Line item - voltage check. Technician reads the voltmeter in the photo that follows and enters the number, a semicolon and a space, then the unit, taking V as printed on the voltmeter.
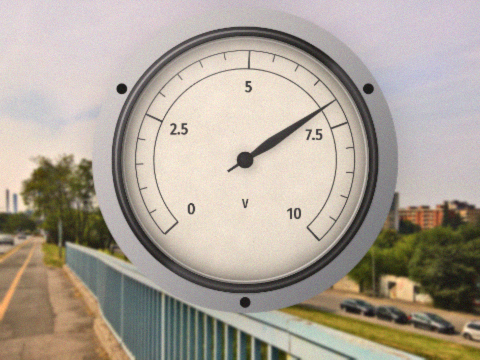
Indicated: 7; V
